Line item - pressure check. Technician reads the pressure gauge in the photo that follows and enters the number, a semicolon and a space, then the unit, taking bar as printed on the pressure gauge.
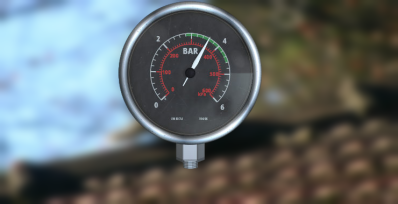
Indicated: 3.6; bar
